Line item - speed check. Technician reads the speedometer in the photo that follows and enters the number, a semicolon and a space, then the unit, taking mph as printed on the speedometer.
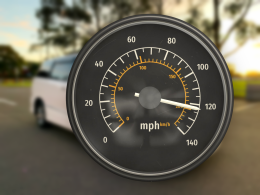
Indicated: 122.5; mph
